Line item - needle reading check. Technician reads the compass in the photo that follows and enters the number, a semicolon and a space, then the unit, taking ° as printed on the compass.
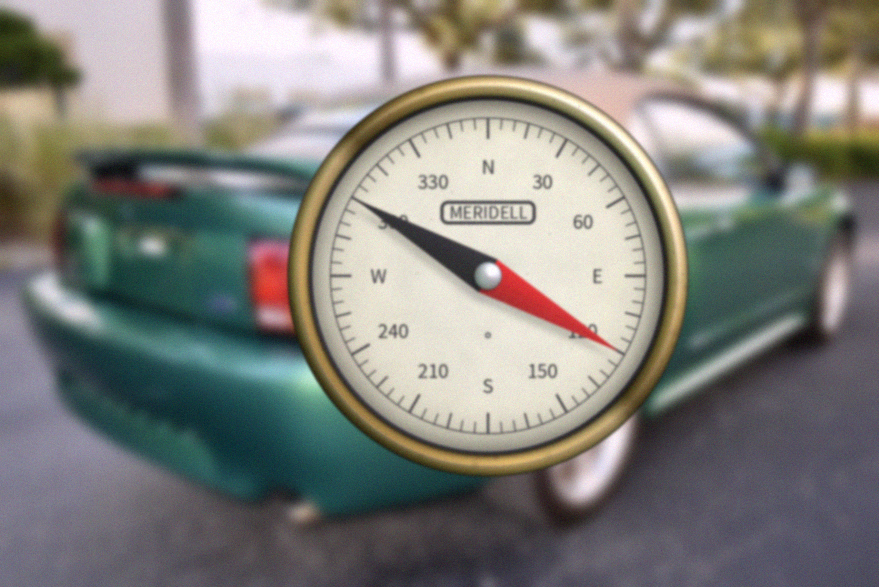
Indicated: 120; °
